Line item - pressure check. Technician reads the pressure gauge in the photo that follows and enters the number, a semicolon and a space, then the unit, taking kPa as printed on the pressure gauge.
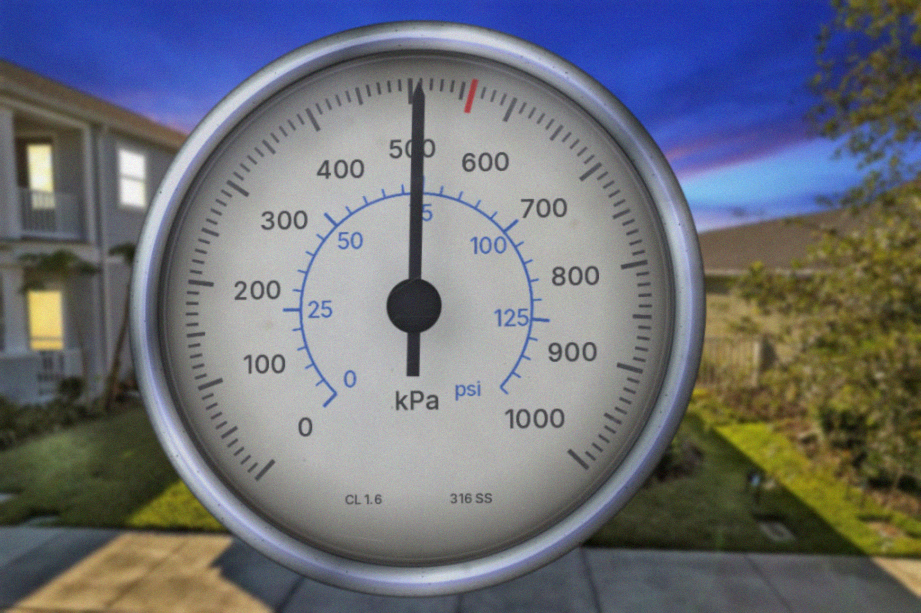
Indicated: 510; kPa
